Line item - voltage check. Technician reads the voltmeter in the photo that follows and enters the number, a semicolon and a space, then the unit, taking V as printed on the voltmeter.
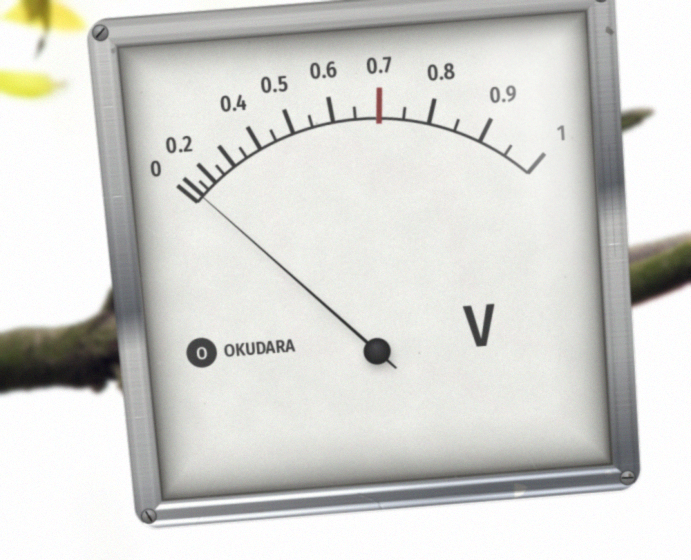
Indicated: 0.1; V
